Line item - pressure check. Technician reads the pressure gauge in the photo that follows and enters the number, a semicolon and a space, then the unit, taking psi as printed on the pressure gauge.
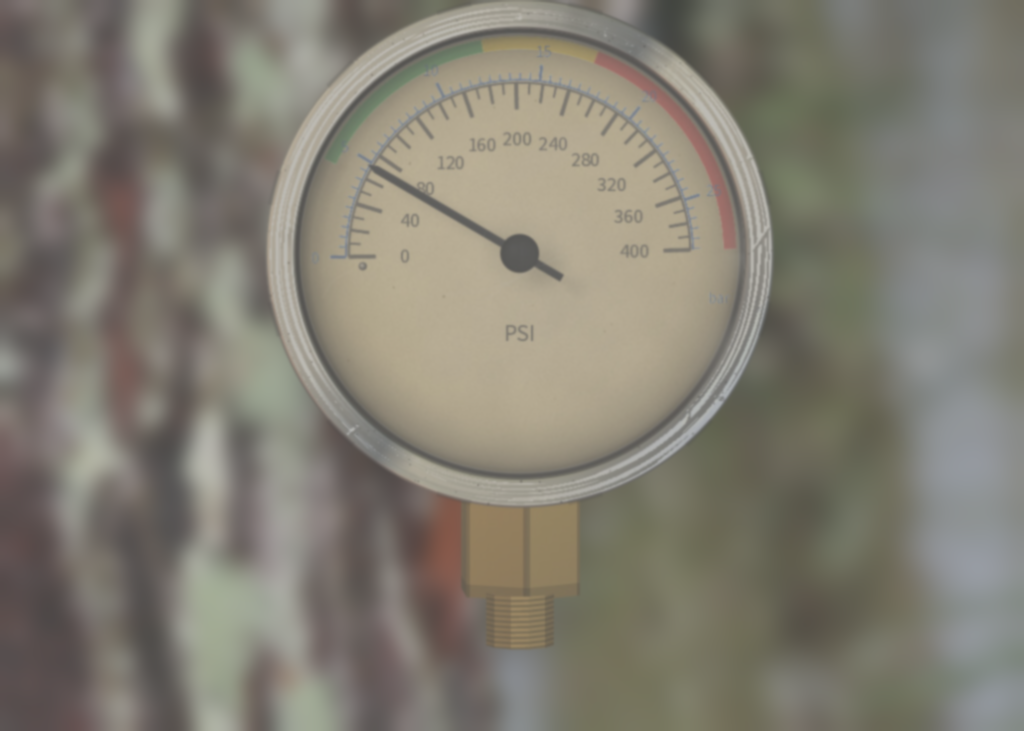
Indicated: 70; psi
